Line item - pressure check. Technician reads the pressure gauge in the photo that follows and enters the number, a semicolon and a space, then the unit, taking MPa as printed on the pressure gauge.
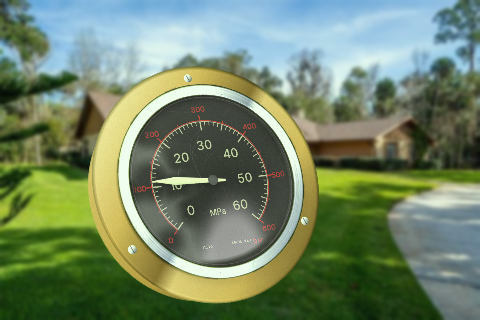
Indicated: 11; MPa
